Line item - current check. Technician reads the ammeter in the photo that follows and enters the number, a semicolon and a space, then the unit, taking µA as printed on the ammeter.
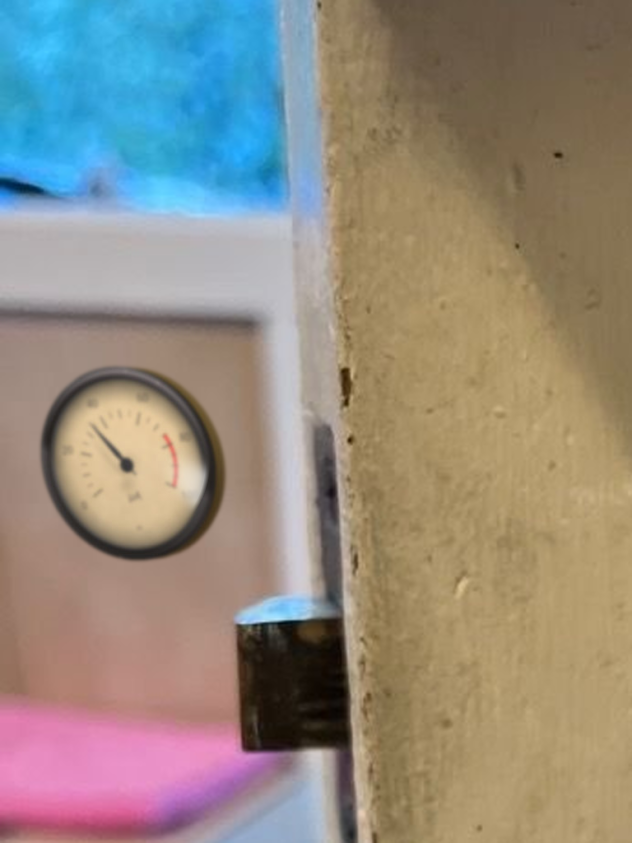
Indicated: 35; µA
